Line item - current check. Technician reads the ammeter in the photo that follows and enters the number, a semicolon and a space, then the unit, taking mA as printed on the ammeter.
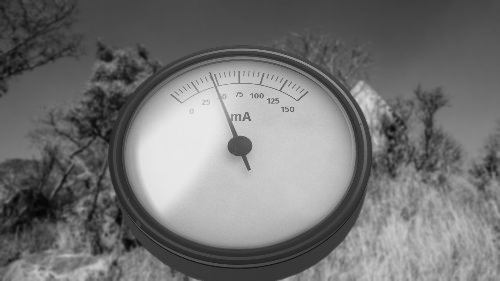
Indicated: 45; mA
